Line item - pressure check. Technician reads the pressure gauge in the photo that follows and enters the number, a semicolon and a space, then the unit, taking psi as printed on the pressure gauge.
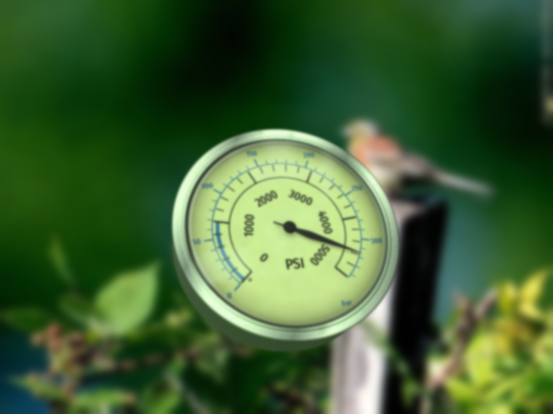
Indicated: 4600; psi
